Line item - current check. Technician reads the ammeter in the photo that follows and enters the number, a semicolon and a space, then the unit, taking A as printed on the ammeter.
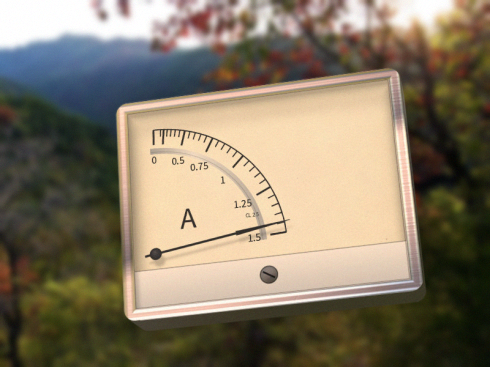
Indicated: 1.45; A
